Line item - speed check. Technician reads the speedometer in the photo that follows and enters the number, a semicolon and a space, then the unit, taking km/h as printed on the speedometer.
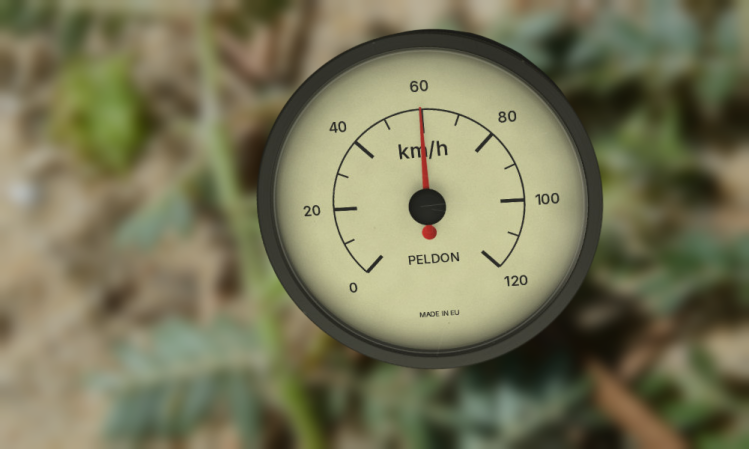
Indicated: 60; km/h
